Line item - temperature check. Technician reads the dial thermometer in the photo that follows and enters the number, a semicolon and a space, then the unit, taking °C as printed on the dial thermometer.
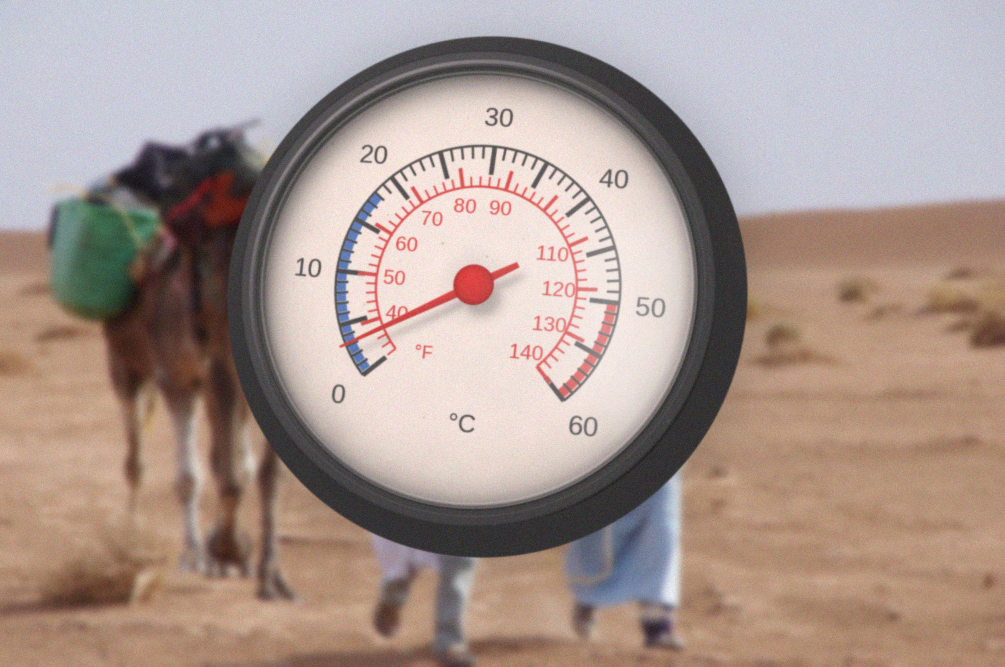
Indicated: 3; °C
